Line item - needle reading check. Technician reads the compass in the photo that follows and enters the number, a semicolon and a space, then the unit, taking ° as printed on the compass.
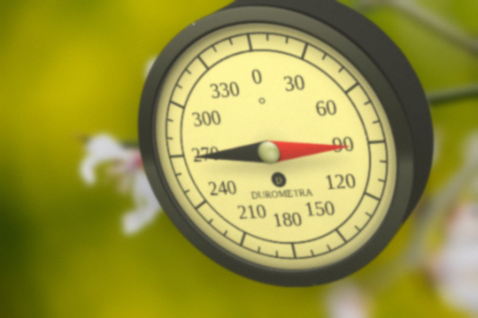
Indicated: 90; °
